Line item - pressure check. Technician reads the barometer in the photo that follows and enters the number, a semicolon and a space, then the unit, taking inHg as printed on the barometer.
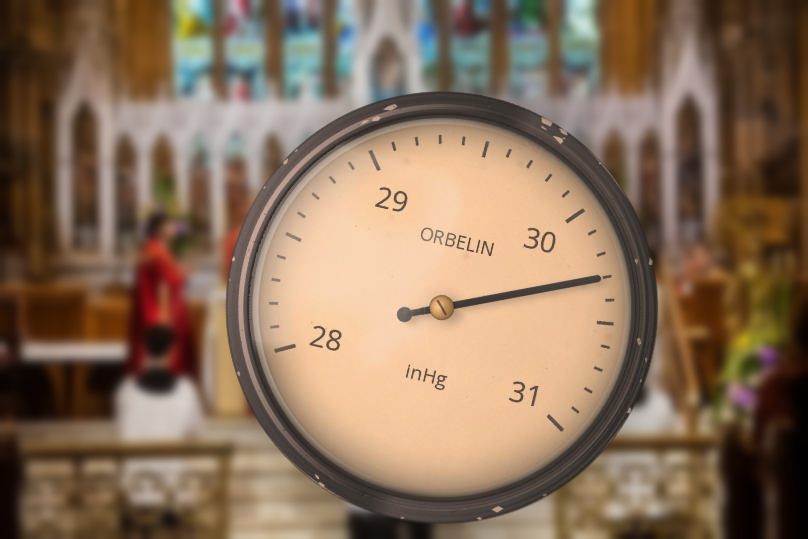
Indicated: 30.3; inHg
